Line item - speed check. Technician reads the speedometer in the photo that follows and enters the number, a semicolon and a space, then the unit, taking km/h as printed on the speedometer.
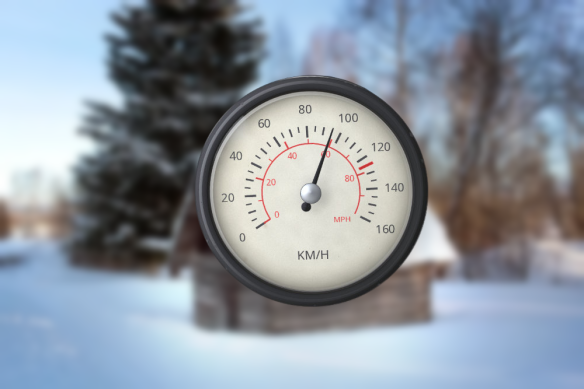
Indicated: 95; km/h
